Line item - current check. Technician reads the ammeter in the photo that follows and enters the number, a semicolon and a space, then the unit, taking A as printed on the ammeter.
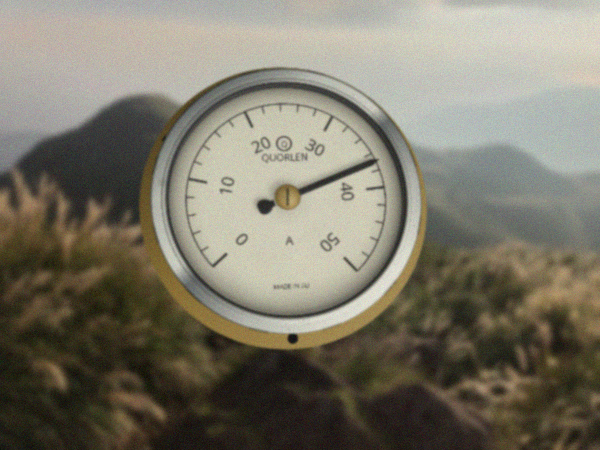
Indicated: 37; A
